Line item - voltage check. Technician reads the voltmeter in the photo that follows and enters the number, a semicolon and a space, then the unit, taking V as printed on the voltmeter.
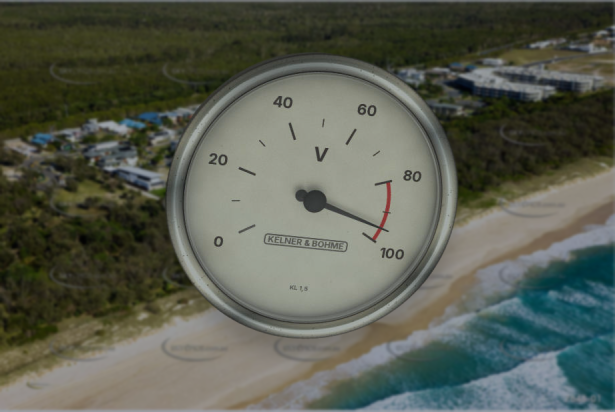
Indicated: 95; V
